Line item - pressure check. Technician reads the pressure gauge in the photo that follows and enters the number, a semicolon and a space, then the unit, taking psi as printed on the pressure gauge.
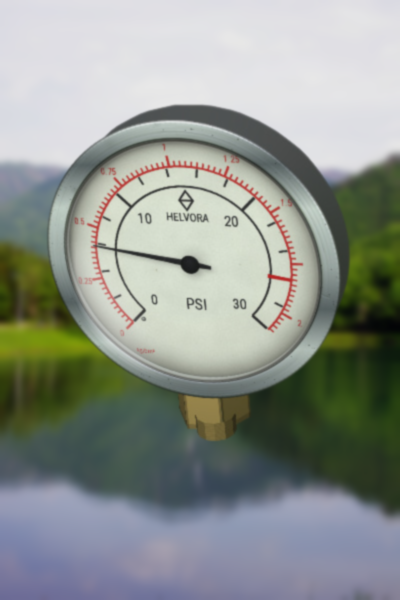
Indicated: 6; psi
